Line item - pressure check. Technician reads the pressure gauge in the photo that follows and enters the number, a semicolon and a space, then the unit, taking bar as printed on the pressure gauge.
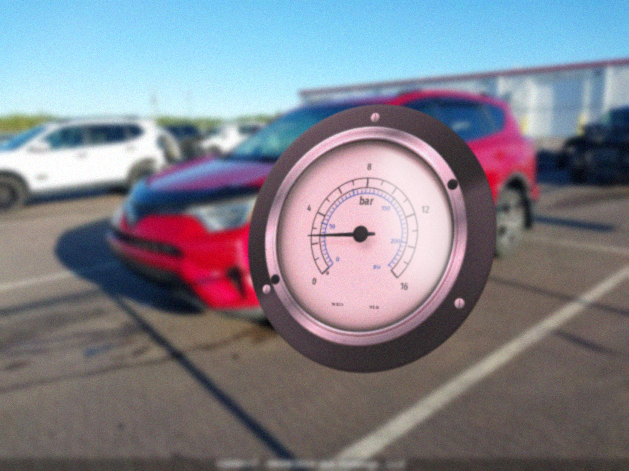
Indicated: 2.5; bar
